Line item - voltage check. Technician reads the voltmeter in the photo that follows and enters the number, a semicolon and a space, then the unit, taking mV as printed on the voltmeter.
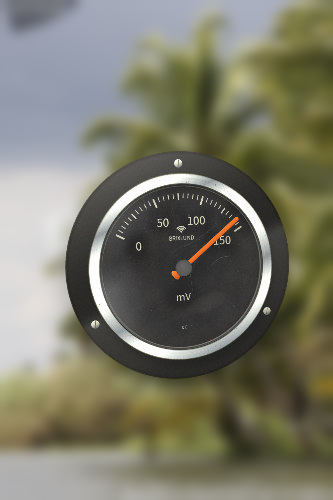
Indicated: 140; mV
